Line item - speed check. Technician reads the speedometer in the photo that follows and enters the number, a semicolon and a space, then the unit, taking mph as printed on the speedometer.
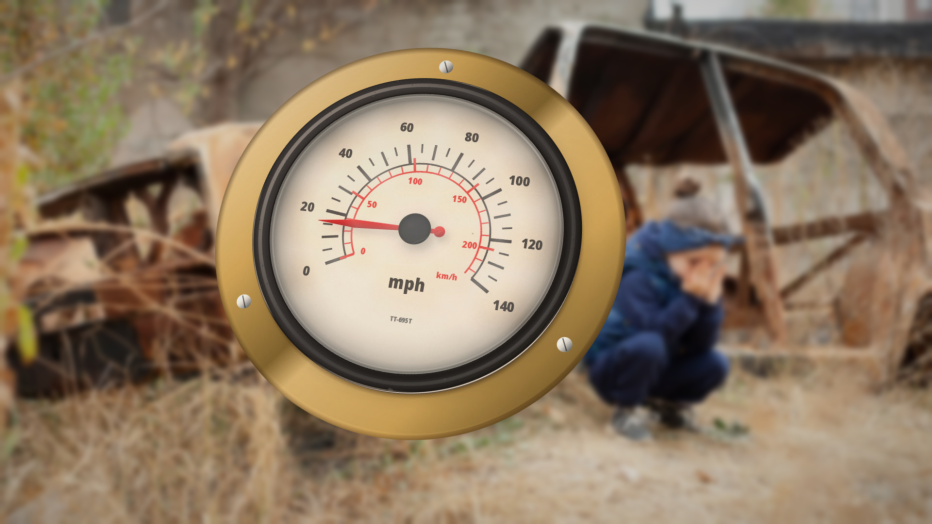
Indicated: 15; mph
